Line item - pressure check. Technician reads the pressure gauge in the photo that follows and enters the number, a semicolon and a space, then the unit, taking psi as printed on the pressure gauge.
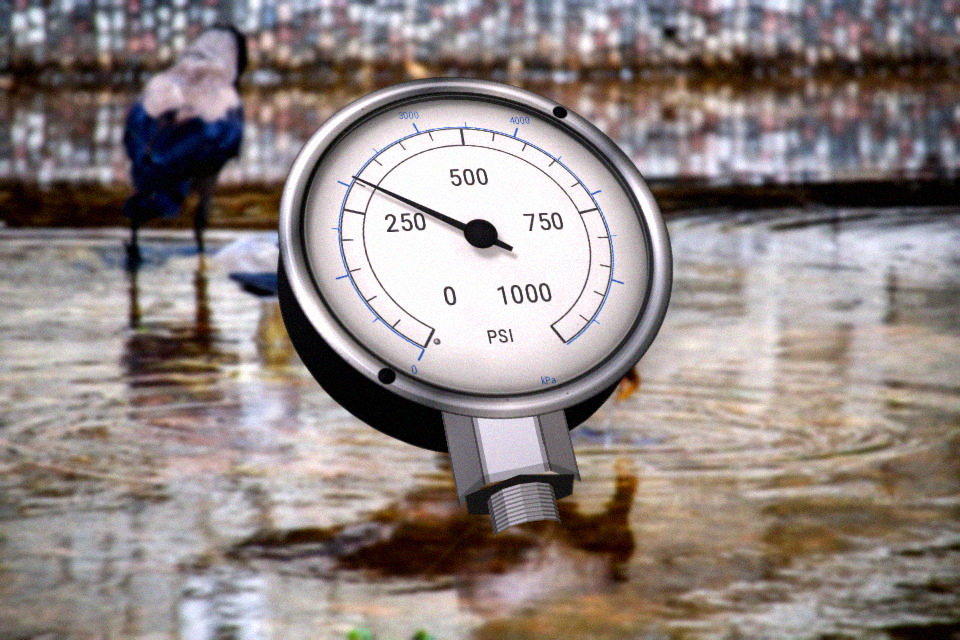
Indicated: 300; psi
